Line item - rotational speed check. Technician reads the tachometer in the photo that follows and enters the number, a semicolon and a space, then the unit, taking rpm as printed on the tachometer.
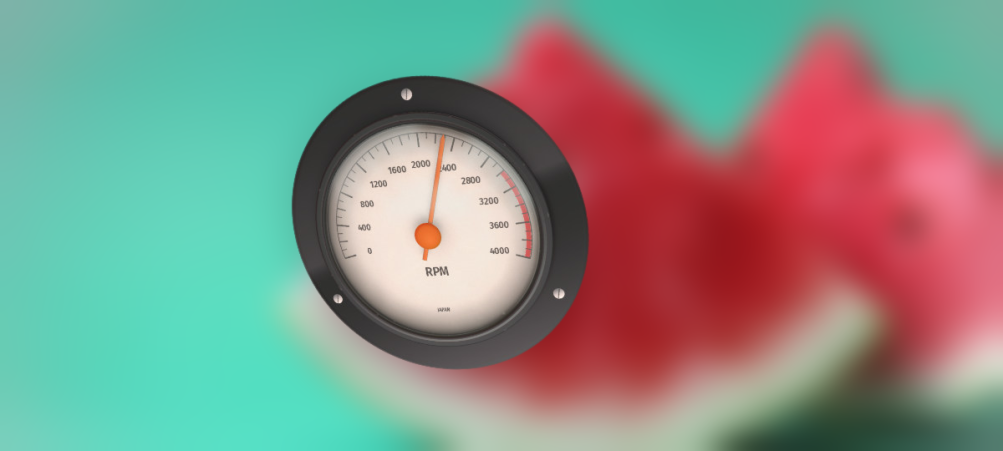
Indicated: 2300; rpm
